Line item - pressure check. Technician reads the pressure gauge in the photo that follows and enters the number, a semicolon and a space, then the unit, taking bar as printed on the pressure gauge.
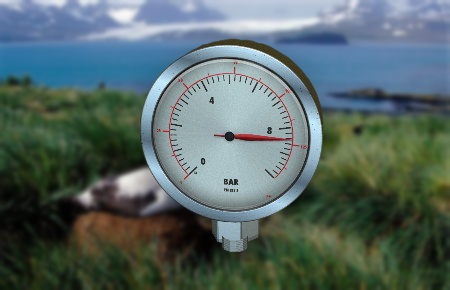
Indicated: 8.4; bar
